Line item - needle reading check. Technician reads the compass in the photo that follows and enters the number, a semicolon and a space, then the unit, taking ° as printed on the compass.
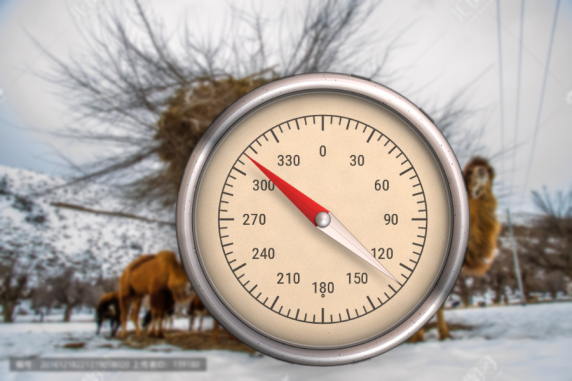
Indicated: 310; °
